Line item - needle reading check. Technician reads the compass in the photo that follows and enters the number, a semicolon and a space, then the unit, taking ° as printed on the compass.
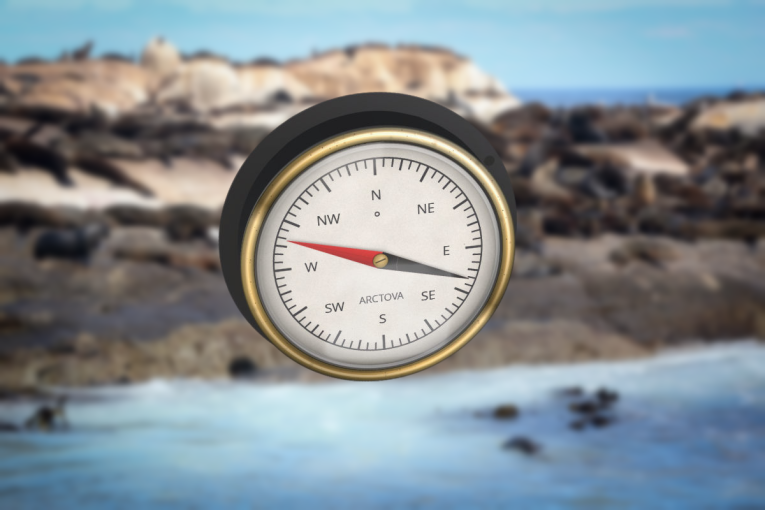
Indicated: 290; °
